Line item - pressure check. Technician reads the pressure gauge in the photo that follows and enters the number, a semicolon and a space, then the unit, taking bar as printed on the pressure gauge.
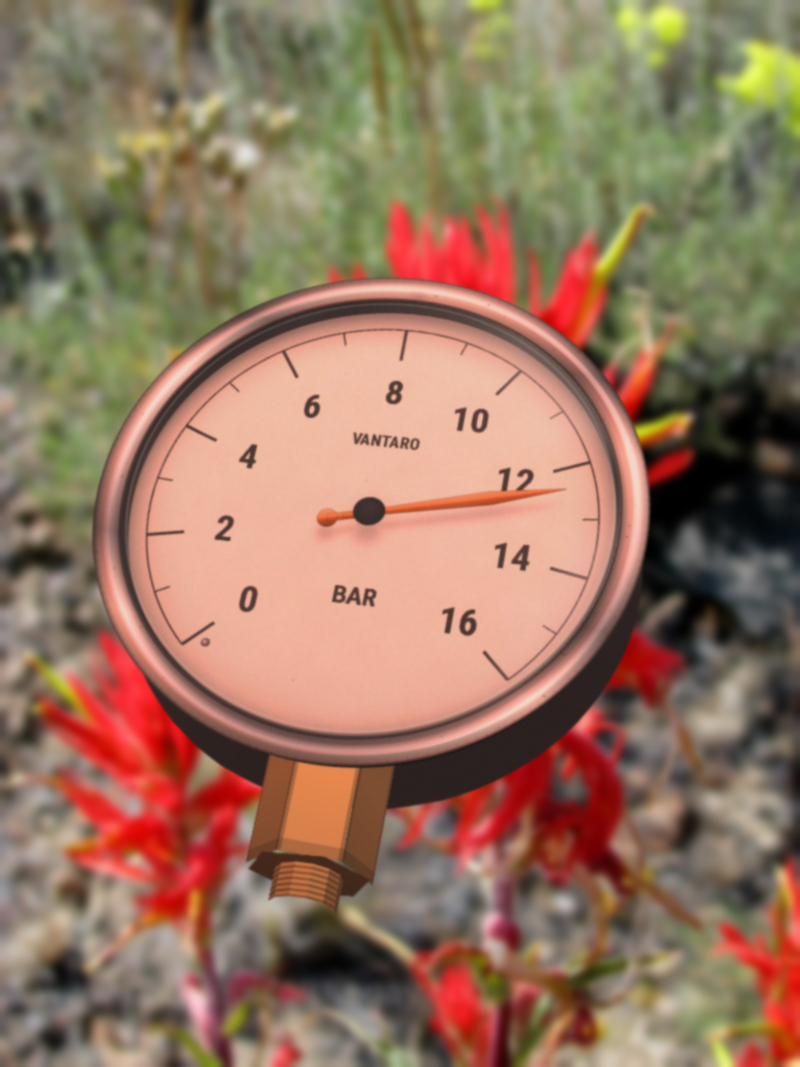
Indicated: 12.5; bar
